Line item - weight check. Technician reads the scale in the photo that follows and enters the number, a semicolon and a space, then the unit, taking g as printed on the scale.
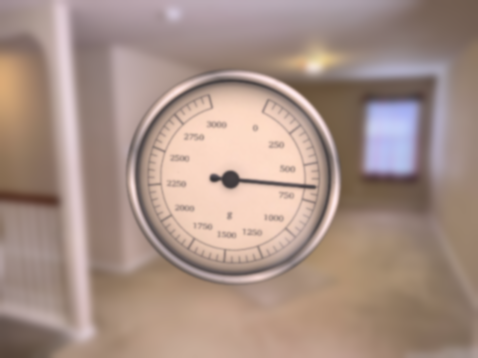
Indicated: 650; g
